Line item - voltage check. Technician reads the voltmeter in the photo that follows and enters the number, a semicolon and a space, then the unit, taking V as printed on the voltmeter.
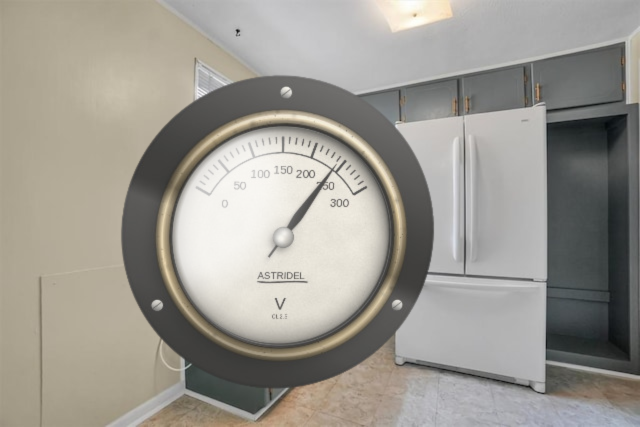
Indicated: 240; V
